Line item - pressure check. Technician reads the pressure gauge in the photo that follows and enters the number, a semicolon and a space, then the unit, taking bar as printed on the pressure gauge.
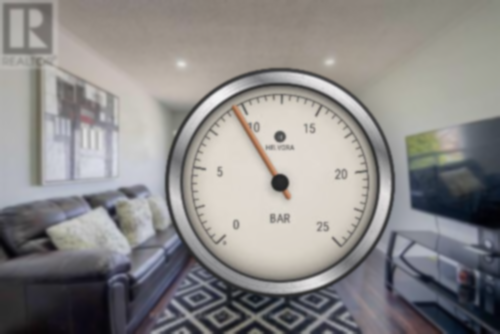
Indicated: 9.5; bar
